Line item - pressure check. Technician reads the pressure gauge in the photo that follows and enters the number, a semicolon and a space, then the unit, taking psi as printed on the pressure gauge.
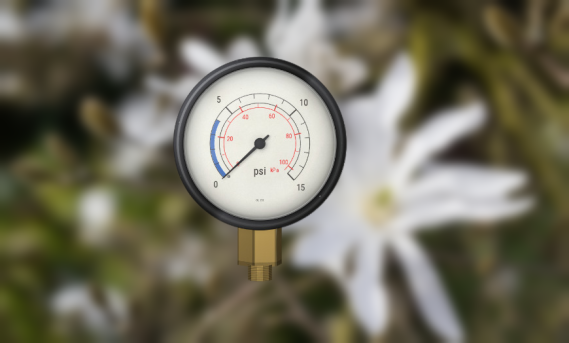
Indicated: 0; psi
